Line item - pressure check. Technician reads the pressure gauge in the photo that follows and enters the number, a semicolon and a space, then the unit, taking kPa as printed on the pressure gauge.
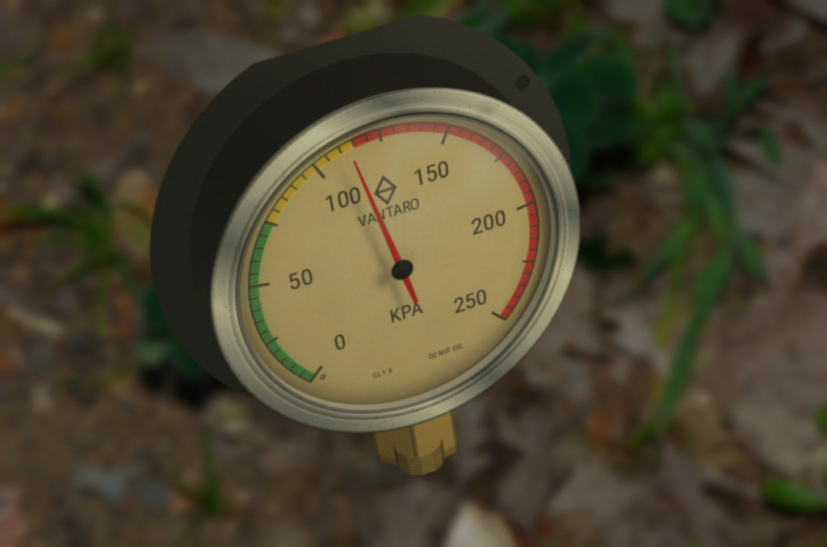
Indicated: 112.5; kPa
